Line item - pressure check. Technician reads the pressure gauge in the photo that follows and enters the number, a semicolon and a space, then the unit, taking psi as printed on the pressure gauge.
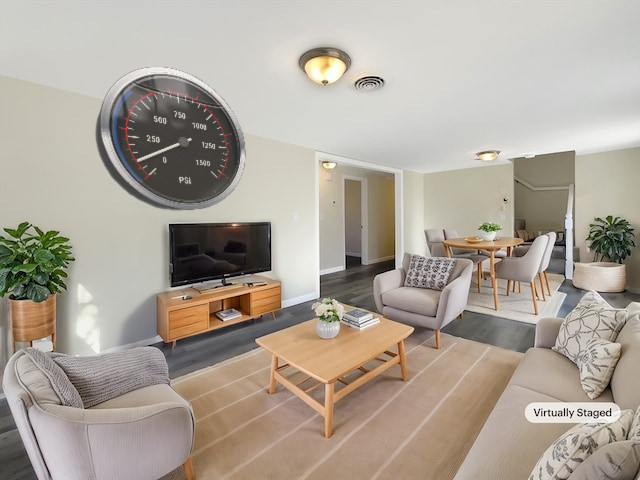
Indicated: 100; psi
